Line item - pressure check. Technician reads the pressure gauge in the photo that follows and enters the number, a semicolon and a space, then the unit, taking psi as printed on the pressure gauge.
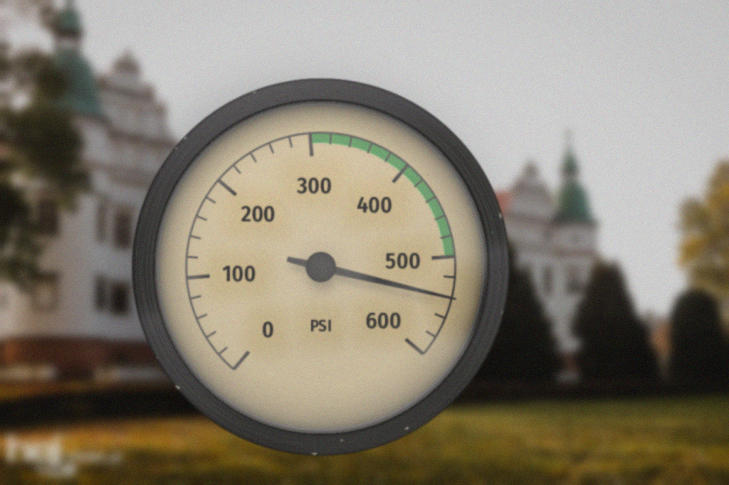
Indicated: 540; psi
